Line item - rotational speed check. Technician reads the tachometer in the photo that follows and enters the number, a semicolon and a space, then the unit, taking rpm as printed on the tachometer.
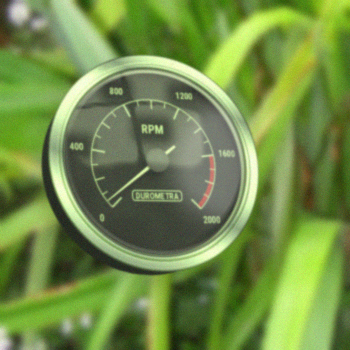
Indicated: 50; rpm
